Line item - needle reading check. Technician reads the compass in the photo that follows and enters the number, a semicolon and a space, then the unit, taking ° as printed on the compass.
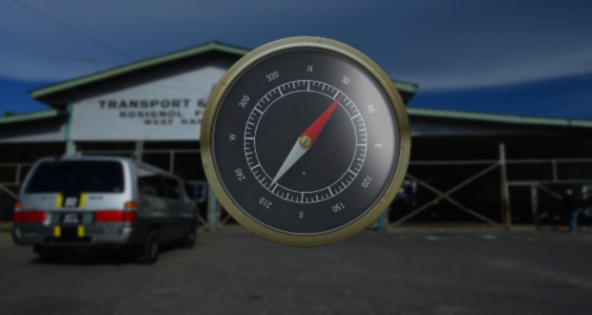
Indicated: 35; °
